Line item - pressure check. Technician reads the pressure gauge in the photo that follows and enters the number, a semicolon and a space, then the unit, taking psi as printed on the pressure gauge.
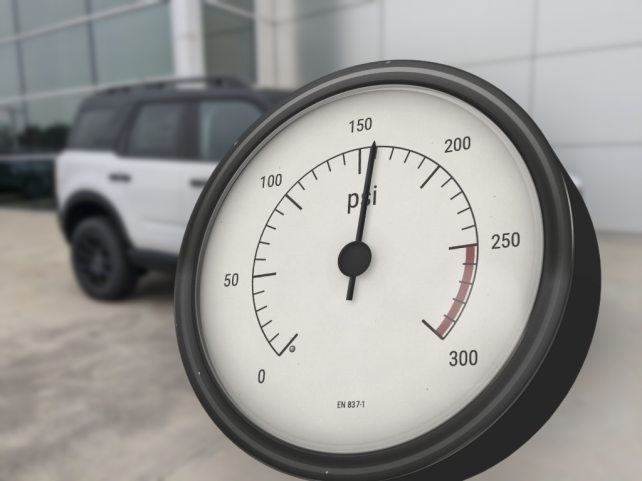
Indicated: 160; psi
